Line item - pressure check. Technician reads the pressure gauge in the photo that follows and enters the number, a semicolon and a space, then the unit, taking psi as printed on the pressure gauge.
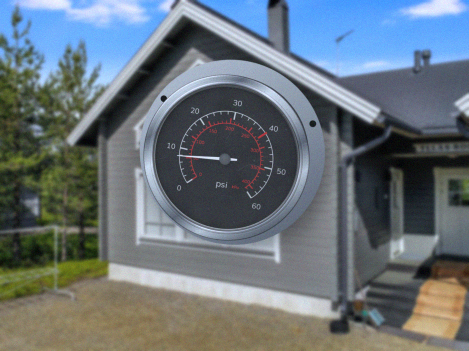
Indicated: 8; psi
